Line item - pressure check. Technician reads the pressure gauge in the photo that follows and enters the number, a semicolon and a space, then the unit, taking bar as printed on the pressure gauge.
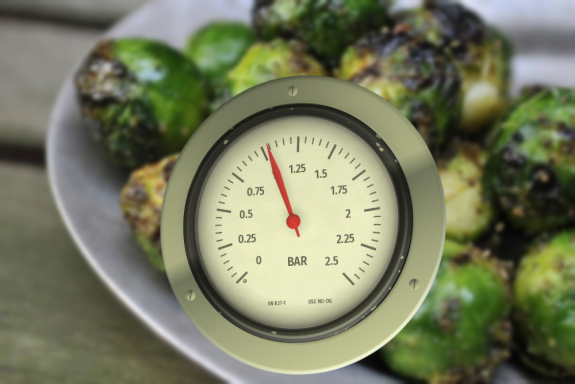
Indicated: 1.05; bar
